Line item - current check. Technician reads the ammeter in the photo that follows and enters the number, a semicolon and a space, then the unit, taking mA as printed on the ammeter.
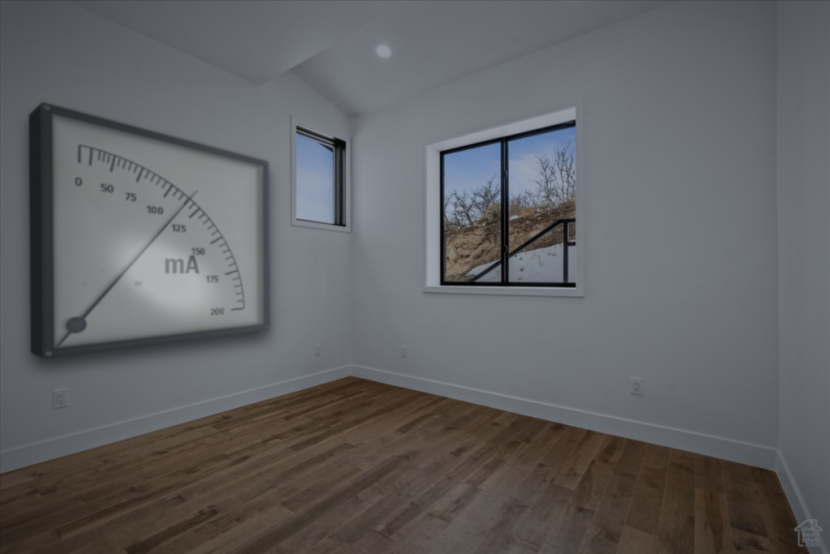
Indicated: 115; mA
